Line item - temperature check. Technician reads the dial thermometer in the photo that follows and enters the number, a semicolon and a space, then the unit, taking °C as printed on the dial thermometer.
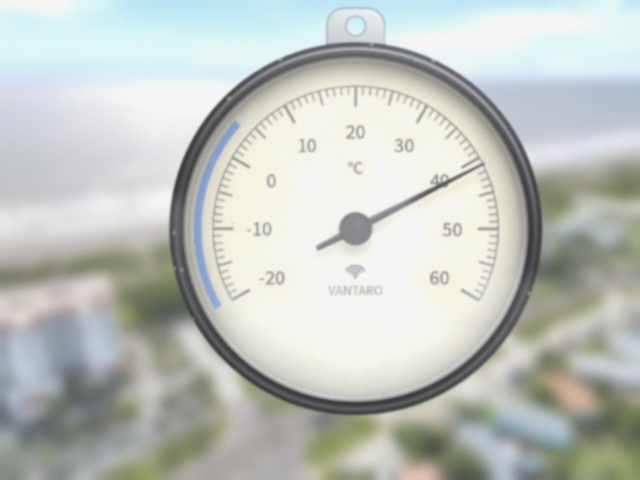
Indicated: 41; °C
